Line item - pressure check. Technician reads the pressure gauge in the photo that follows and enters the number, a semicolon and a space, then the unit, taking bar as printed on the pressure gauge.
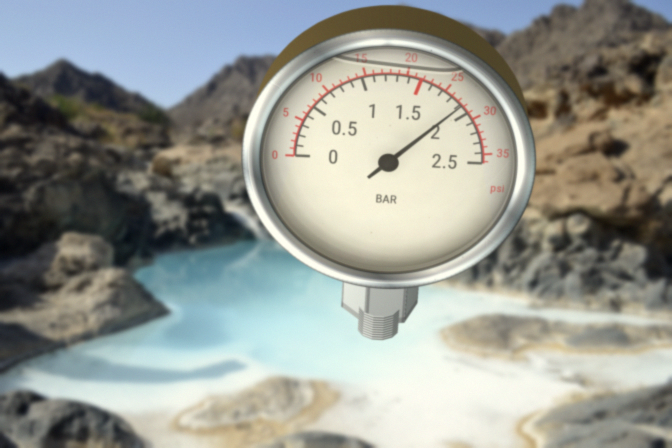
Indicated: 1.9; bar
